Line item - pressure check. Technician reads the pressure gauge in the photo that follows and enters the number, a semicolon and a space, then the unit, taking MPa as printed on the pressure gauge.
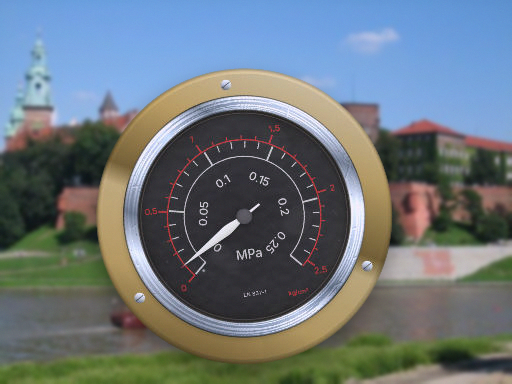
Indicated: 0.01; MPa
